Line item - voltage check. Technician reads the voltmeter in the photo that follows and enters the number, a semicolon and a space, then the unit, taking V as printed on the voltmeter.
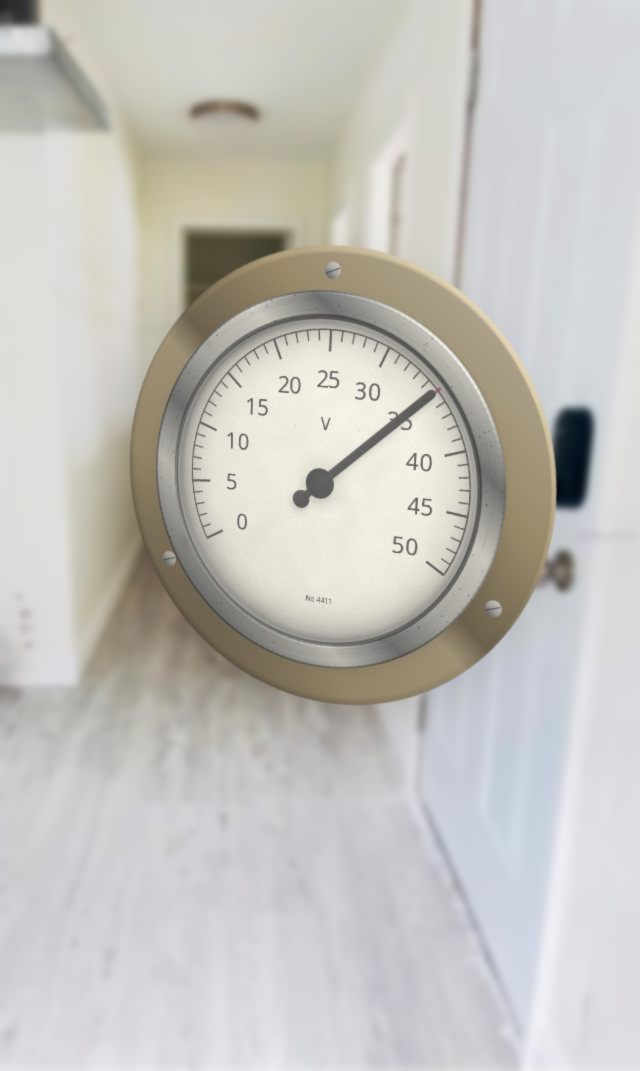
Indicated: 35; V
